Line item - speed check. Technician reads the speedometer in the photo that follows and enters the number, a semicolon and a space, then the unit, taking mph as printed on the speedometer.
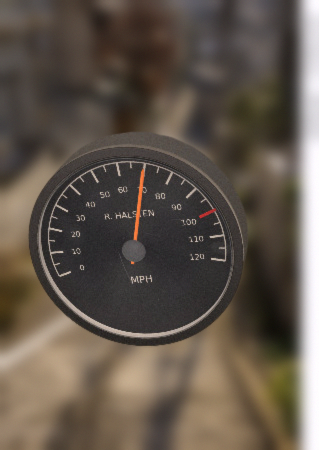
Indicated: 70; mph
